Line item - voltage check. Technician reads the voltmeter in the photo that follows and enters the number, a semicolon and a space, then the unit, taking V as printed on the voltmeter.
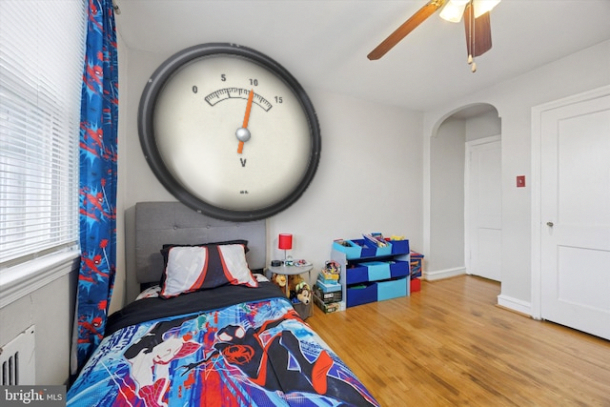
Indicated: 10; V
